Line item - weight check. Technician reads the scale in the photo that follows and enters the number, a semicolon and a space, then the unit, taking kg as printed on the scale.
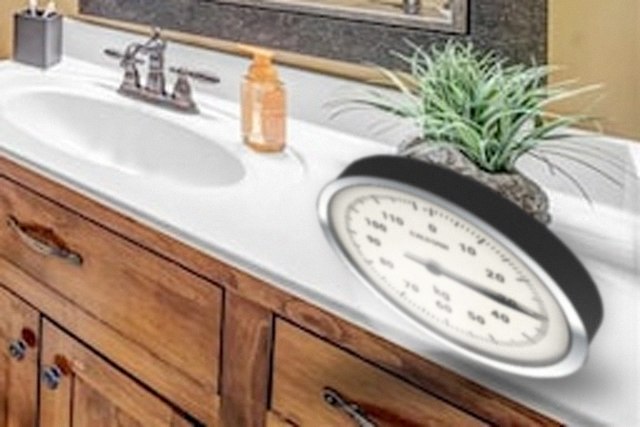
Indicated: 30; kg
